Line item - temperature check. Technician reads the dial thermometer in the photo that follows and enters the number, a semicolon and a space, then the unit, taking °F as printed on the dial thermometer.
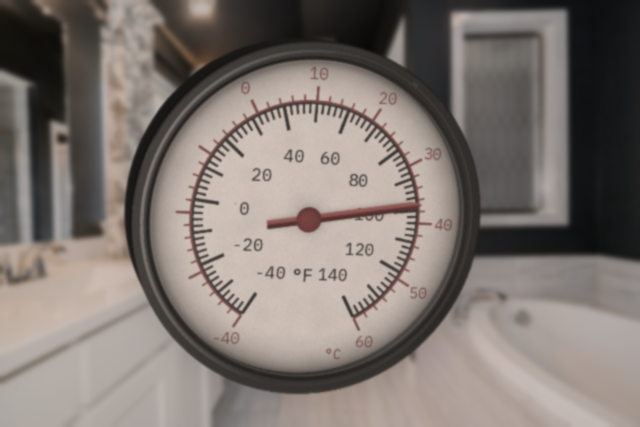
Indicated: 98; °F
